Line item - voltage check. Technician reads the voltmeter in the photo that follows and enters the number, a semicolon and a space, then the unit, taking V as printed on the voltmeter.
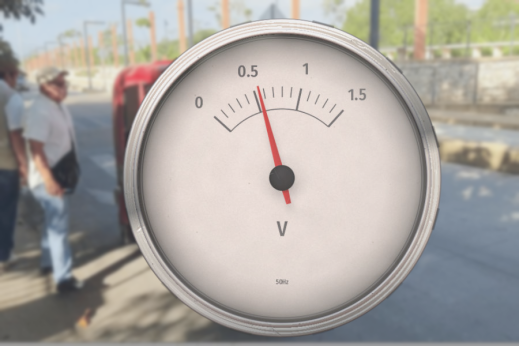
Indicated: 0.55; V
